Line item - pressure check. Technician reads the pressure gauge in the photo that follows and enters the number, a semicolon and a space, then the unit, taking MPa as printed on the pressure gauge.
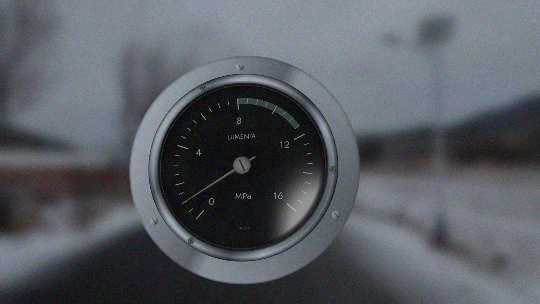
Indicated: 1; MPa
